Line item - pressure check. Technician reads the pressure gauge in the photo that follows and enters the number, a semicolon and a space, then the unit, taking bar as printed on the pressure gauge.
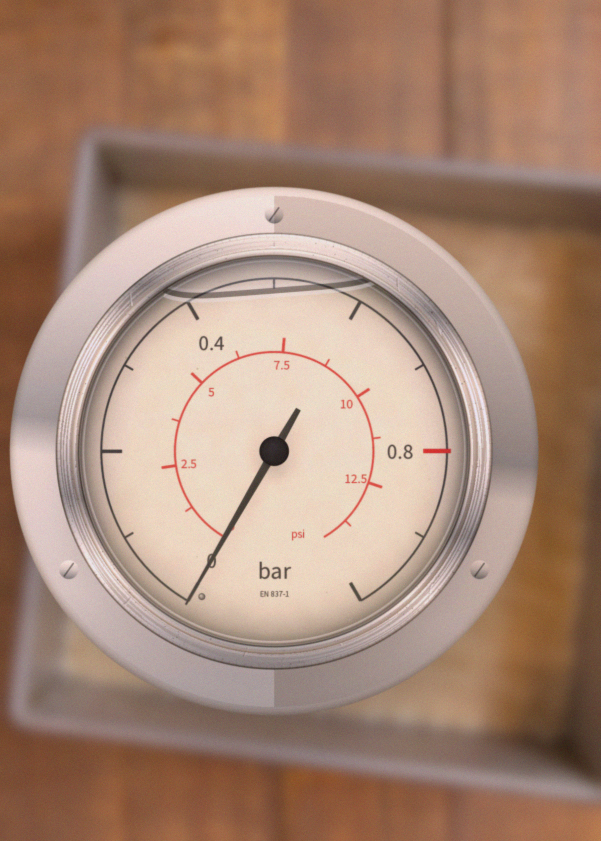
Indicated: 0; bar
